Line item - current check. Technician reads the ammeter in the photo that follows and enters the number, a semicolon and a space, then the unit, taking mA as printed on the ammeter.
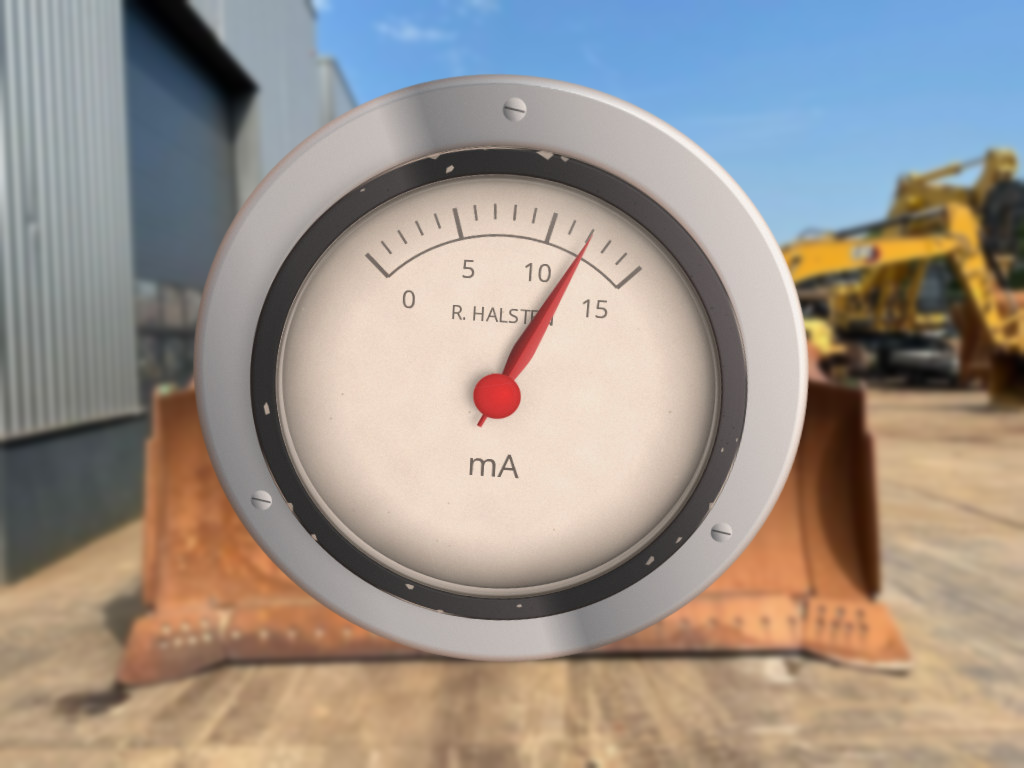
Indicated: 12; mA
